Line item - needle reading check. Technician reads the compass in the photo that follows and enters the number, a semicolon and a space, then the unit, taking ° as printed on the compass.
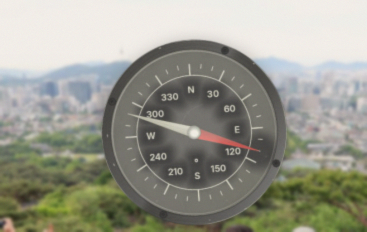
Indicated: 110; °
